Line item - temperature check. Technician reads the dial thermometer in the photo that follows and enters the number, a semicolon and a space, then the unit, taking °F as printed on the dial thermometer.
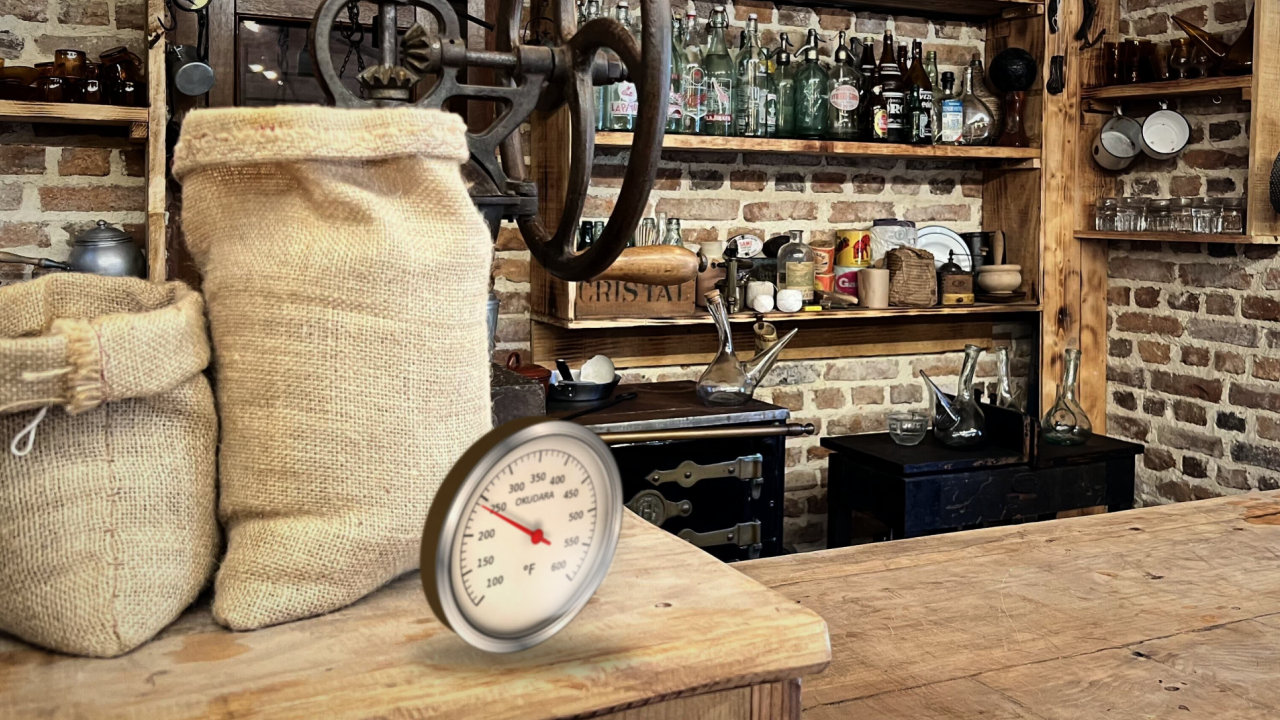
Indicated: 240; °F
